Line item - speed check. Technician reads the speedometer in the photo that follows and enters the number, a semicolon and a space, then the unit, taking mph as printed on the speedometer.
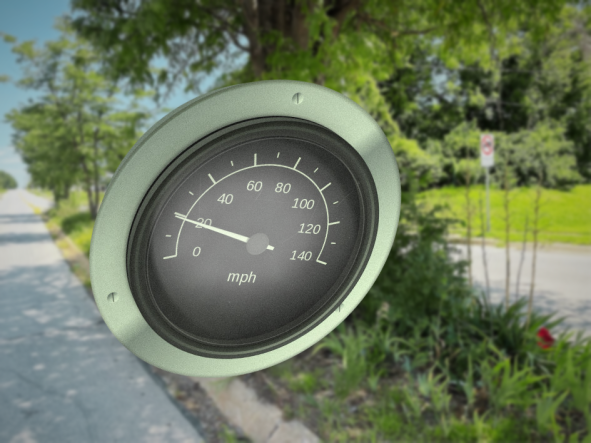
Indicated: 20; mph
